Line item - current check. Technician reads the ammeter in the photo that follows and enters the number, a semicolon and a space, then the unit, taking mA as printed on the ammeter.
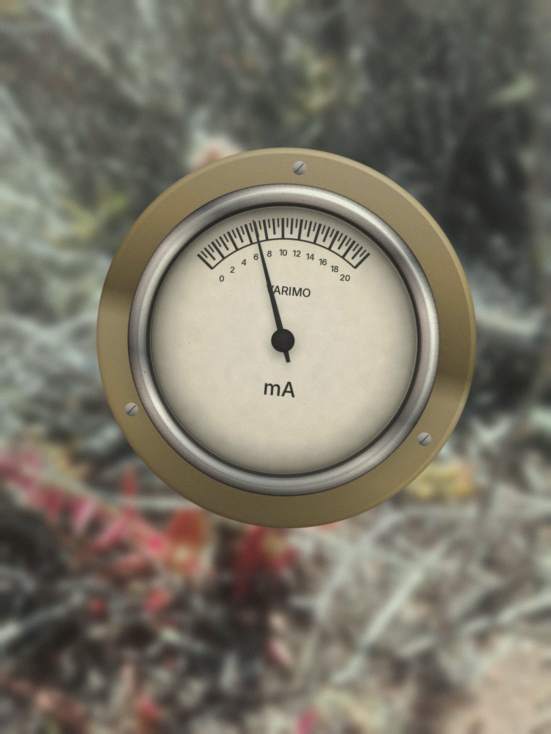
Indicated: 7; mA
